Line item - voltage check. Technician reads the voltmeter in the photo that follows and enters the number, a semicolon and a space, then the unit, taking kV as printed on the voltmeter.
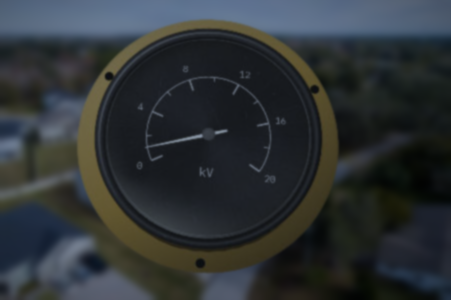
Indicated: 1; kV
